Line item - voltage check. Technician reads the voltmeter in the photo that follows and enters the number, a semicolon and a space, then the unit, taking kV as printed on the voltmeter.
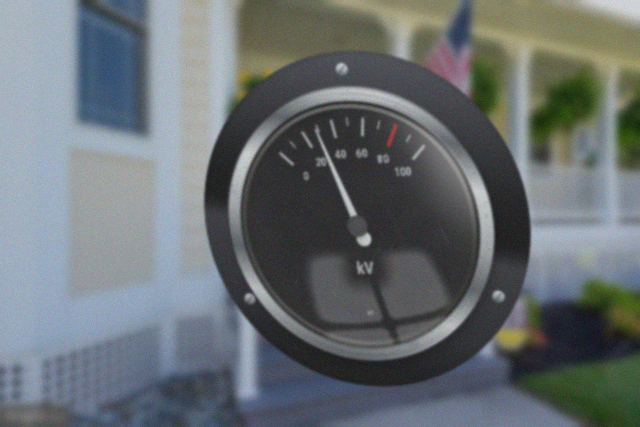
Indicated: 30; kV
